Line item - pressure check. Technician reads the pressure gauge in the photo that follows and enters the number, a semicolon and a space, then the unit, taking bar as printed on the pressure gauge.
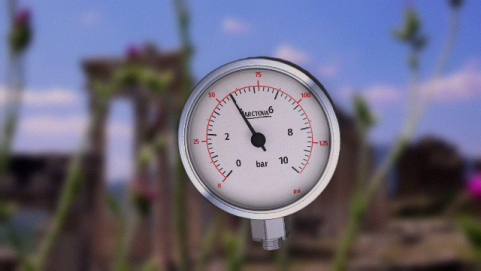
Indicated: 4; bar
